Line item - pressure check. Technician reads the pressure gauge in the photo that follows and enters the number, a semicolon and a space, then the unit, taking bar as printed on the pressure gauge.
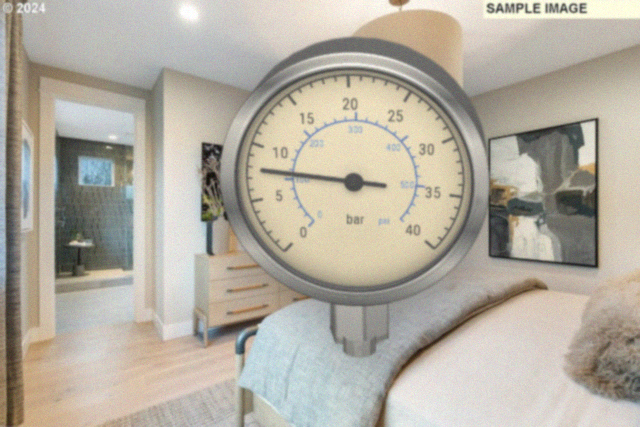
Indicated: 8; bar
